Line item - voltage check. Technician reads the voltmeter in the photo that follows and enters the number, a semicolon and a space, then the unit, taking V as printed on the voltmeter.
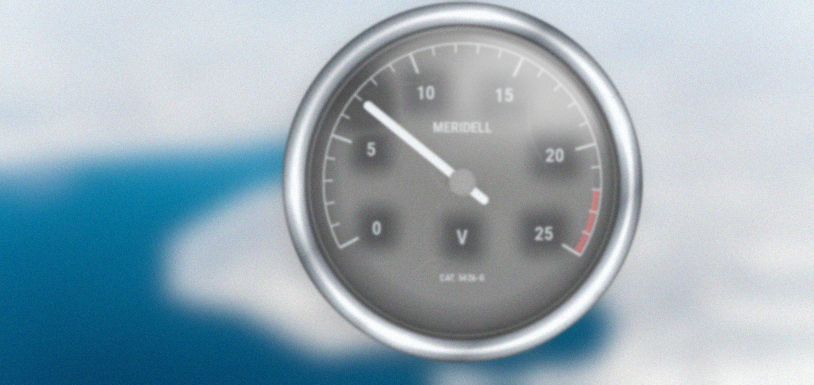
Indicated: 7; V
